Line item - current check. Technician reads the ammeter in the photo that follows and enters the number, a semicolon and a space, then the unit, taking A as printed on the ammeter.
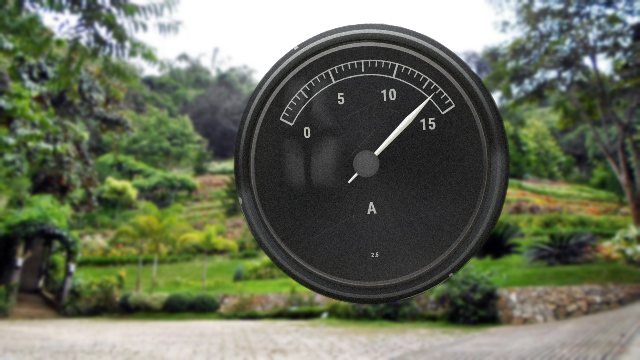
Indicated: 13.5; A
